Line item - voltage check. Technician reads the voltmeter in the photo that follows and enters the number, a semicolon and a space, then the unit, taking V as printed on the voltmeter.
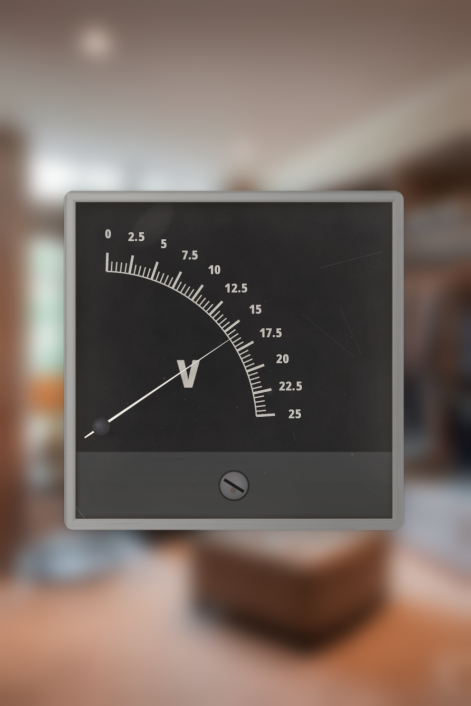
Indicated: 16; V
